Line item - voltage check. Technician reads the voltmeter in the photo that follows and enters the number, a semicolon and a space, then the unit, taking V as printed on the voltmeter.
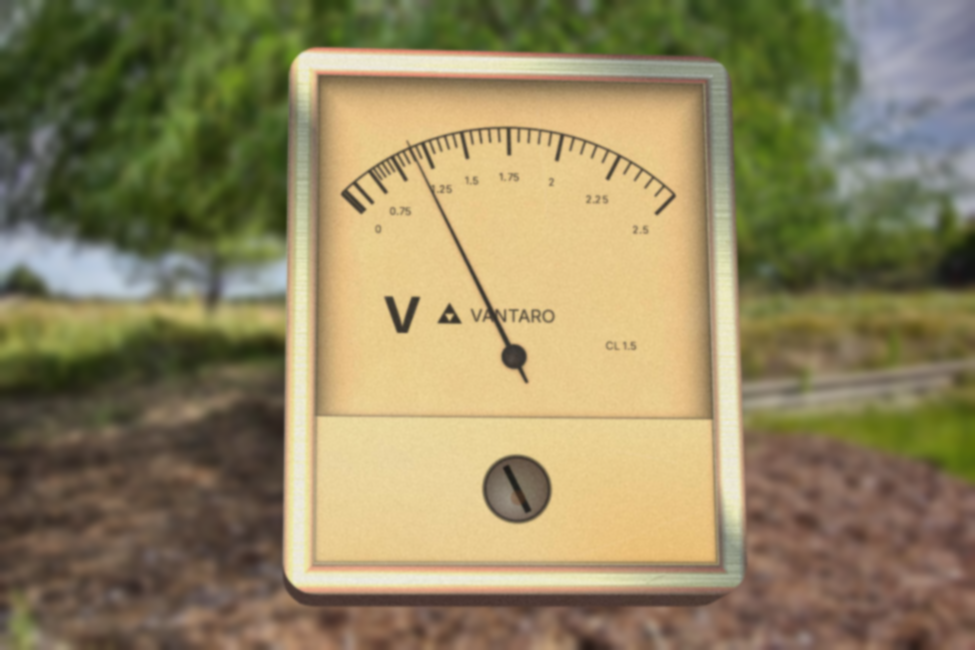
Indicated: 1.15; V
